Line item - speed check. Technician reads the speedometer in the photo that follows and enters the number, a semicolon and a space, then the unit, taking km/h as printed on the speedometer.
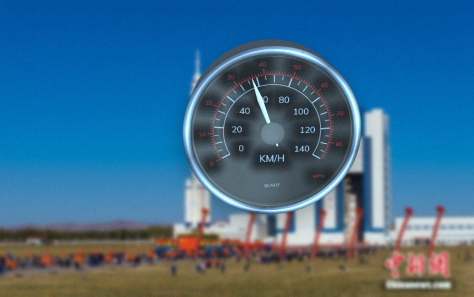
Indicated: 57.5; km/h
